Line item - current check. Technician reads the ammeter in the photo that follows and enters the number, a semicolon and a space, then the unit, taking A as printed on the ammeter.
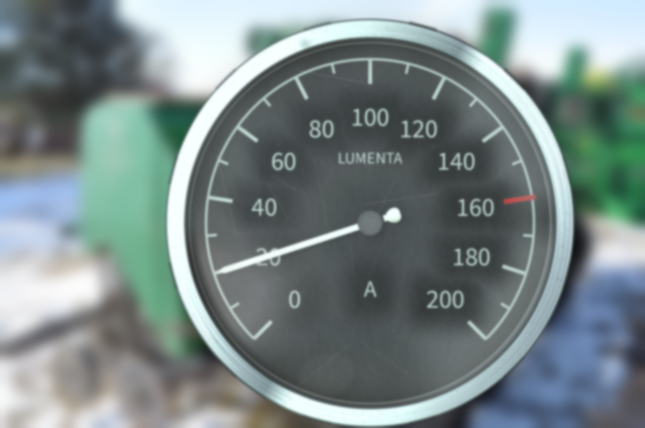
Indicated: 20; A
